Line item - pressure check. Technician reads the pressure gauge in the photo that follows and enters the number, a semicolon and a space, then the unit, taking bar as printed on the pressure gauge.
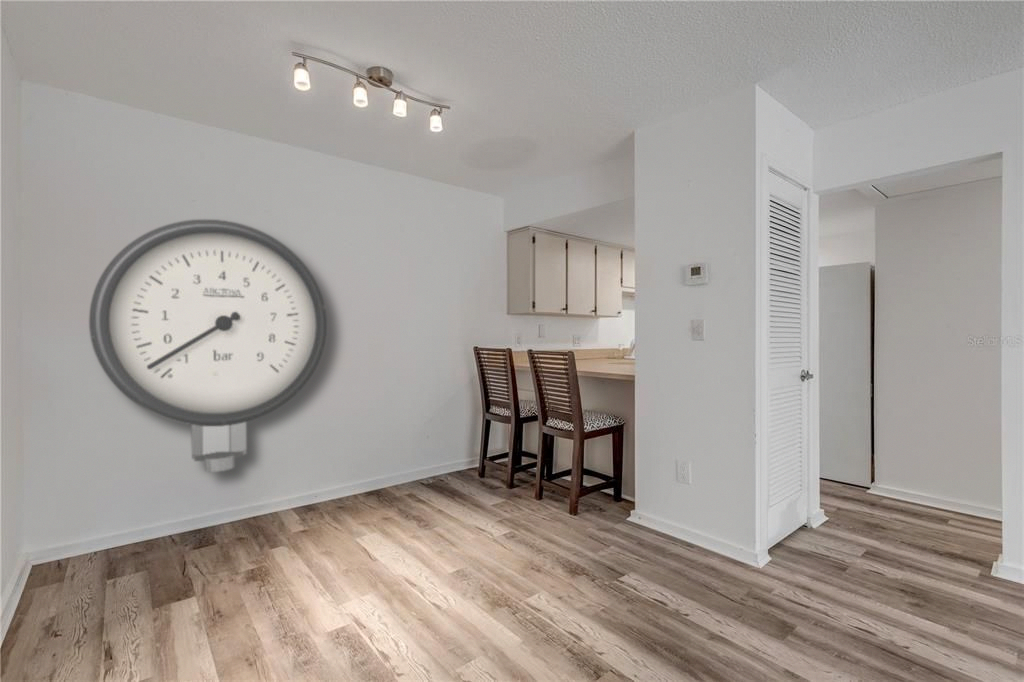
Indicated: -0.6; bar
